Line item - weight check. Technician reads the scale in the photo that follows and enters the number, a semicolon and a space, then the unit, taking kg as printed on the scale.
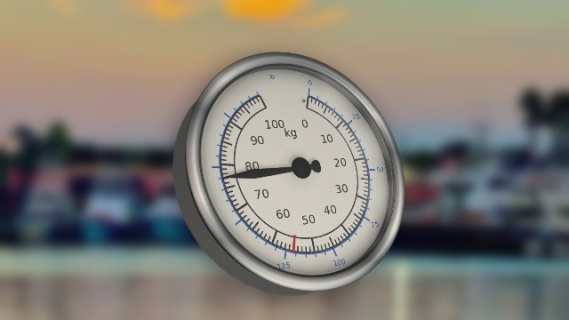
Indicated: 77; kg
